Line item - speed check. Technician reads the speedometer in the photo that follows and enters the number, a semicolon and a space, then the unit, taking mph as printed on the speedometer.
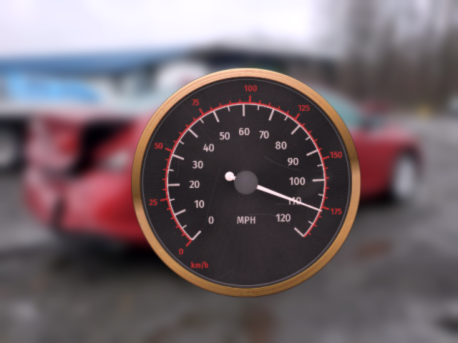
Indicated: 110; mph
